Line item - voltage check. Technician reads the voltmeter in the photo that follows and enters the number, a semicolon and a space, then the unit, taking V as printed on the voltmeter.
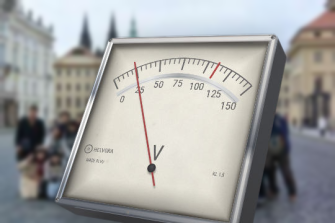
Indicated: 25; V
